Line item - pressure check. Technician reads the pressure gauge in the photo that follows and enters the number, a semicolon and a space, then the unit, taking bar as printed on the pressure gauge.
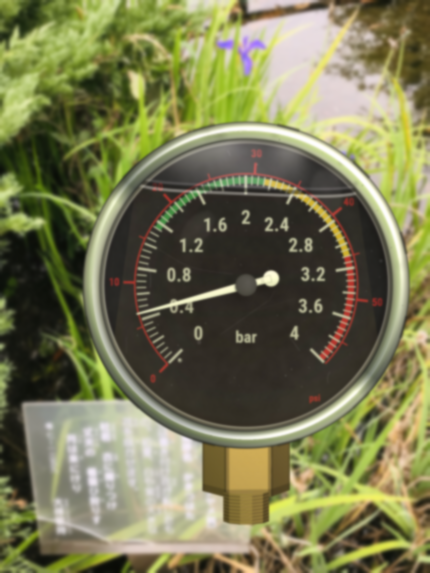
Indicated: 0.45; bar
